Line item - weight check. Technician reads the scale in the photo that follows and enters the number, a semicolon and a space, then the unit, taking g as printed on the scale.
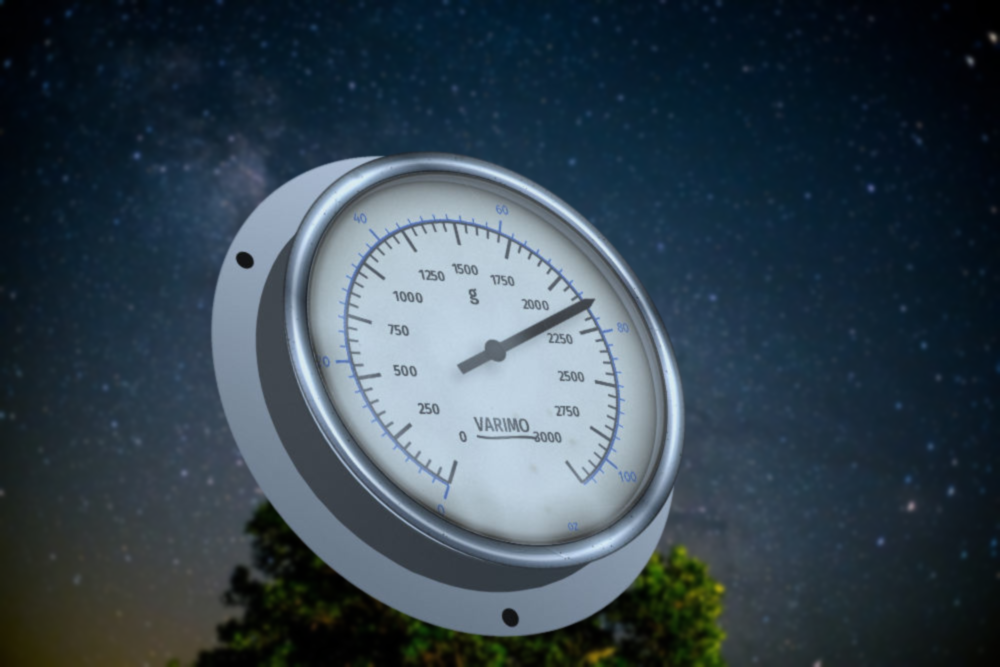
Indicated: 2150; g
